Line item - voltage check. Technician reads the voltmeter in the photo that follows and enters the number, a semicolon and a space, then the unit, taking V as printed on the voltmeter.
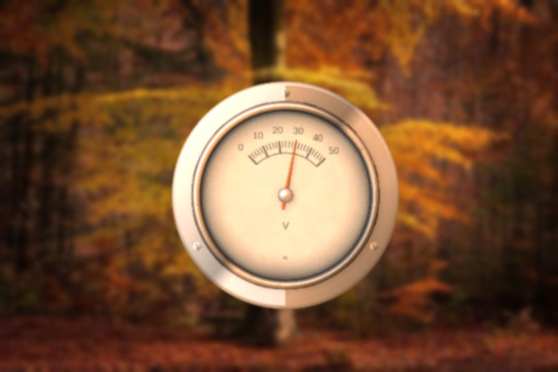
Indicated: 30; V
